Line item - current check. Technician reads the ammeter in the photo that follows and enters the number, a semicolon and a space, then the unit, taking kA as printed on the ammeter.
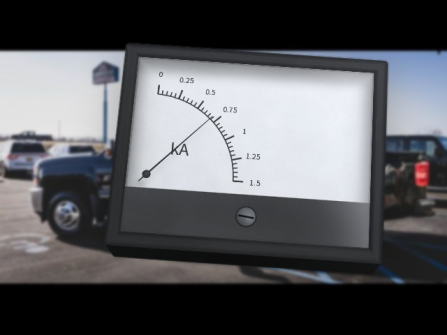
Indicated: 0.7; kA
